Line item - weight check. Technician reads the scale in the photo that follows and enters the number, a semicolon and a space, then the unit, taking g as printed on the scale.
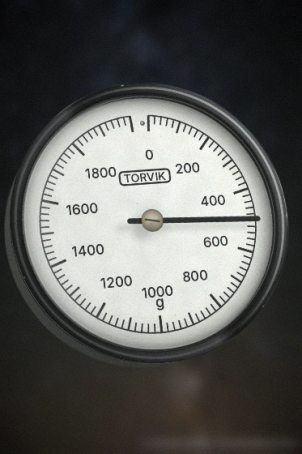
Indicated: 500; g
